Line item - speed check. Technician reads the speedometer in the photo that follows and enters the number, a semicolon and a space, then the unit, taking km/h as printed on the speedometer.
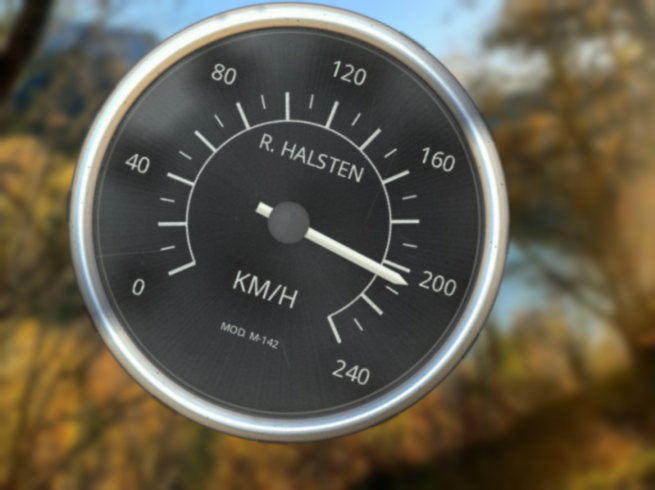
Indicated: 205; km/h
